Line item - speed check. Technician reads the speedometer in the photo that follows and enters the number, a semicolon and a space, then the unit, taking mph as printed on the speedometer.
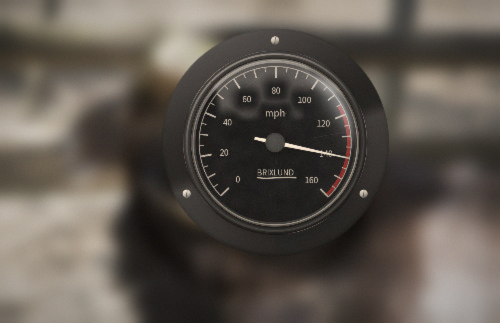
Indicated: 140; mph
